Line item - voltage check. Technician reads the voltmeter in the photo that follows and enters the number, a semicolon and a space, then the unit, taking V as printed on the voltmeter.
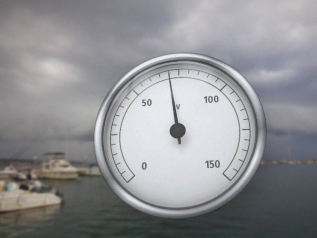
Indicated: 70; V
